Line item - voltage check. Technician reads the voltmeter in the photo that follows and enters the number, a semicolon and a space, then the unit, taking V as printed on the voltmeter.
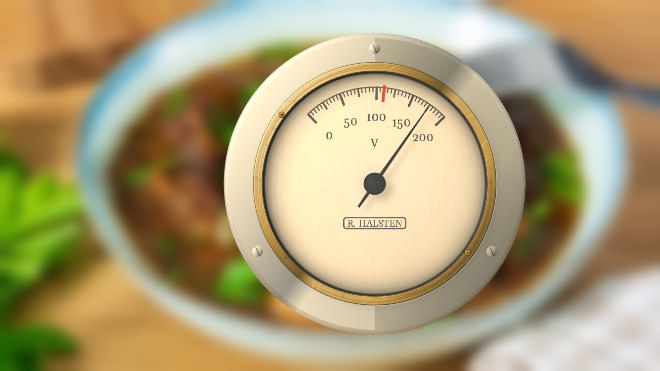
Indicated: 175; V
